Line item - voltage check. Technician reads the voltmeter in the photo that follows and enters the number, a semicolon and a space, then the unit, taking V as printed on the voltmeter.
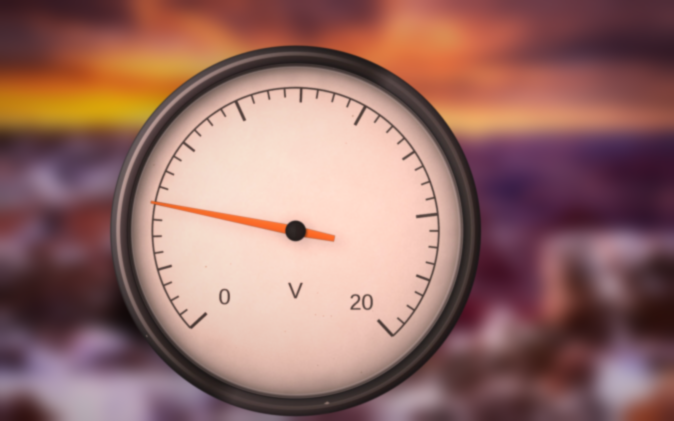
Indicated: 4; V
